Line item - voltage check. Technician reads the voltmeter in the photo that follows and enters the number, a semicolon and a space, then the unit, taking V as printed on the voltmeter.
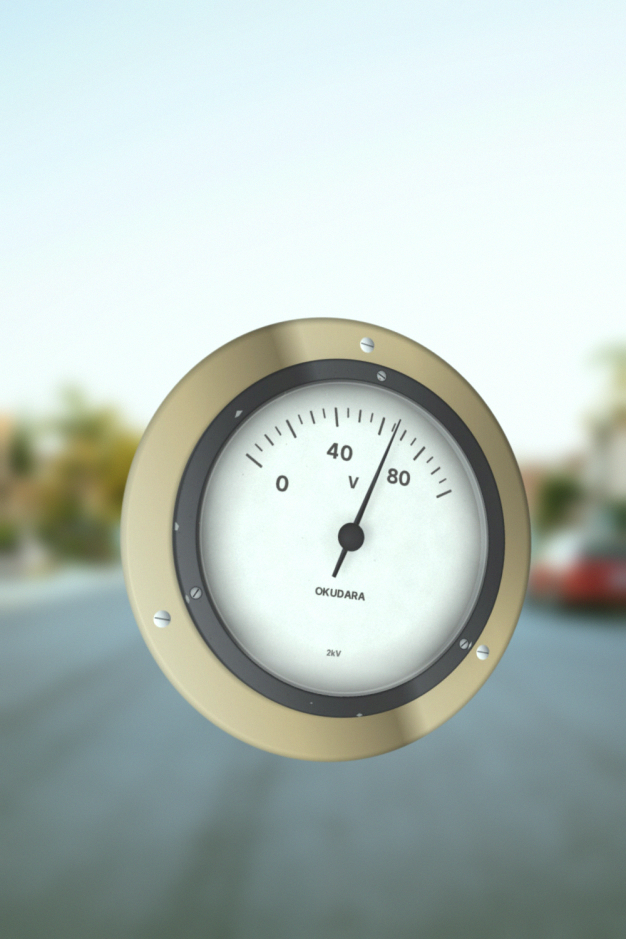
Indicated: 65; V
